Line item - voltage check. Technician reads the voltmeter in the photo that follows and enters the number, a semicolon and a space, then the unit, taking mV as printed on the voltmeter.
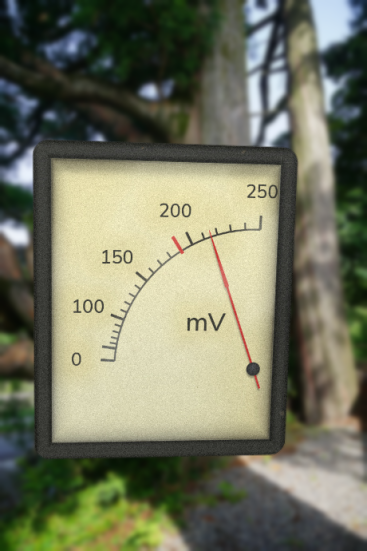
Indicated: 215; mV
